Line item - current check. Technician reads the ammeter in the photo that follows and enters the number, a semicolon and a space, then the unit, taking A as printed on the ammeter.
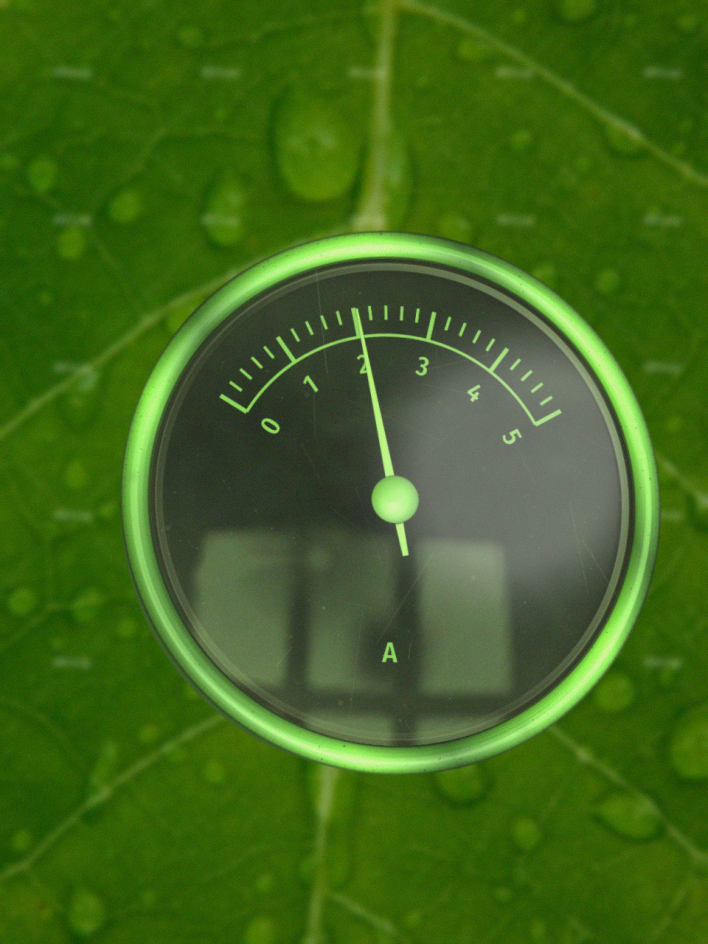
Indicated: 2; A
